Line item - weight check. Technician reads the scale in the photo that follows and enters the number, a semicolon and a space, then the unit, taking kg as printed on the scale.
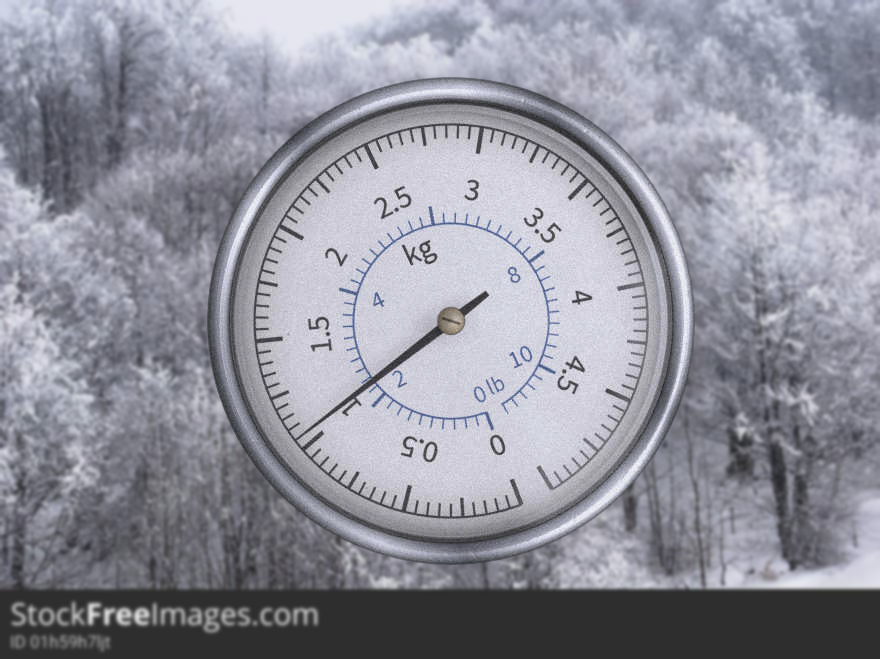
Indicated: 1.05; kg
